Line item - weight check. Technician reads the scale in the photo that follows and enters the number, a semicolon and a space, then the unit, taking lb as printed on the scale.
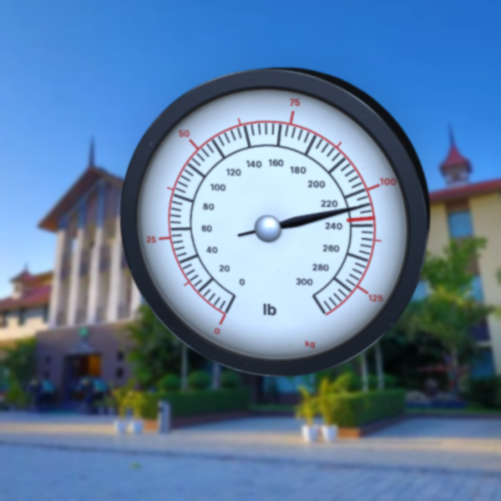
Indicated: 228; lb
